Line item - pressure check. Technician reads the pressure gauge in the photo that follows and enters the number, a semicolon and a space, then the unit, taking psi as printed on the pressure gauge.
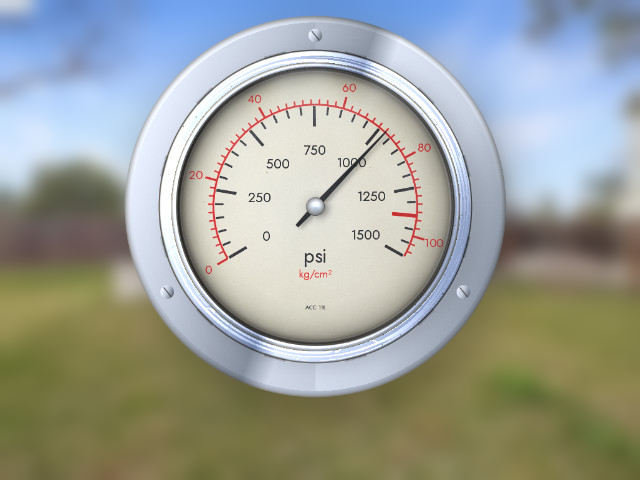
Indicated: 1025; psi
